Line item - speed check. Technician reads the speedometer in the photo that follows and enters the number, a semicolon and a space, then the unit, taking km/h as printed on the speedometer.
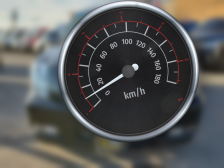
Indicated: 10; km/h
